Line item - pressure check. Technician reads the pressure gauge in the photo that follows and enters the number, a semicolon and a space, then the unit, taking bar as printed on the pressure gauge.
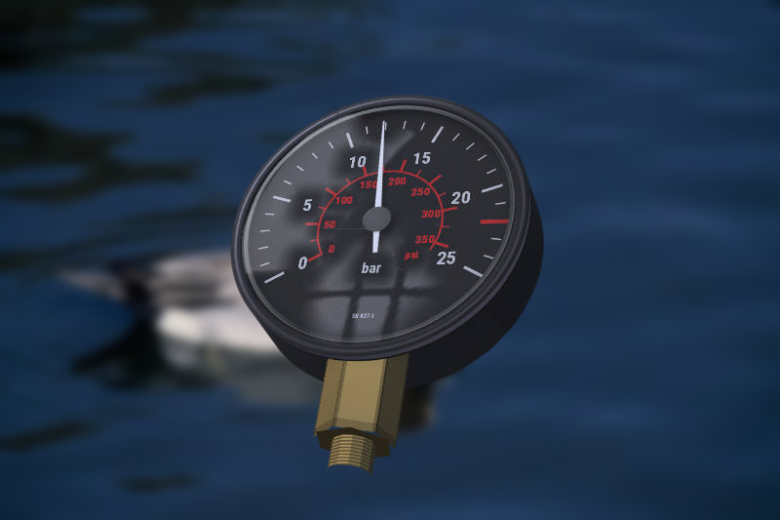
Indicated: 12; bar
